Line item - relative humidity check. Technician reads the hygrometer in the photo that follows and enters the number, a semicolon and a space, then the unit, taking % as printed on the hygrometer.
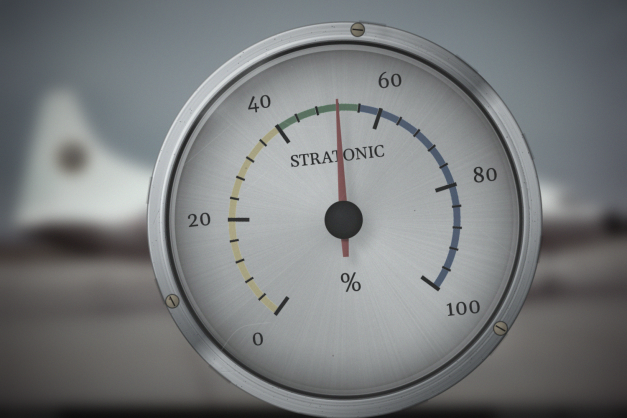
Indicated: 52; %
